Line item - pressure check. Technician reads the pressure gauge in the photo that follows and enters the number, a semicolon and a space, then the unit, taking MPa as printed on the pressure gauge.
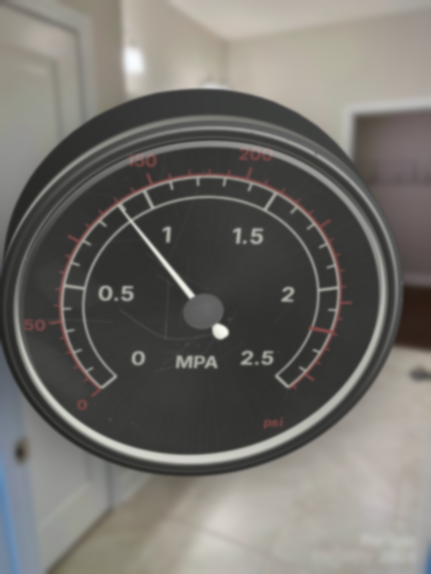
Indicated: 0.9; MPa
